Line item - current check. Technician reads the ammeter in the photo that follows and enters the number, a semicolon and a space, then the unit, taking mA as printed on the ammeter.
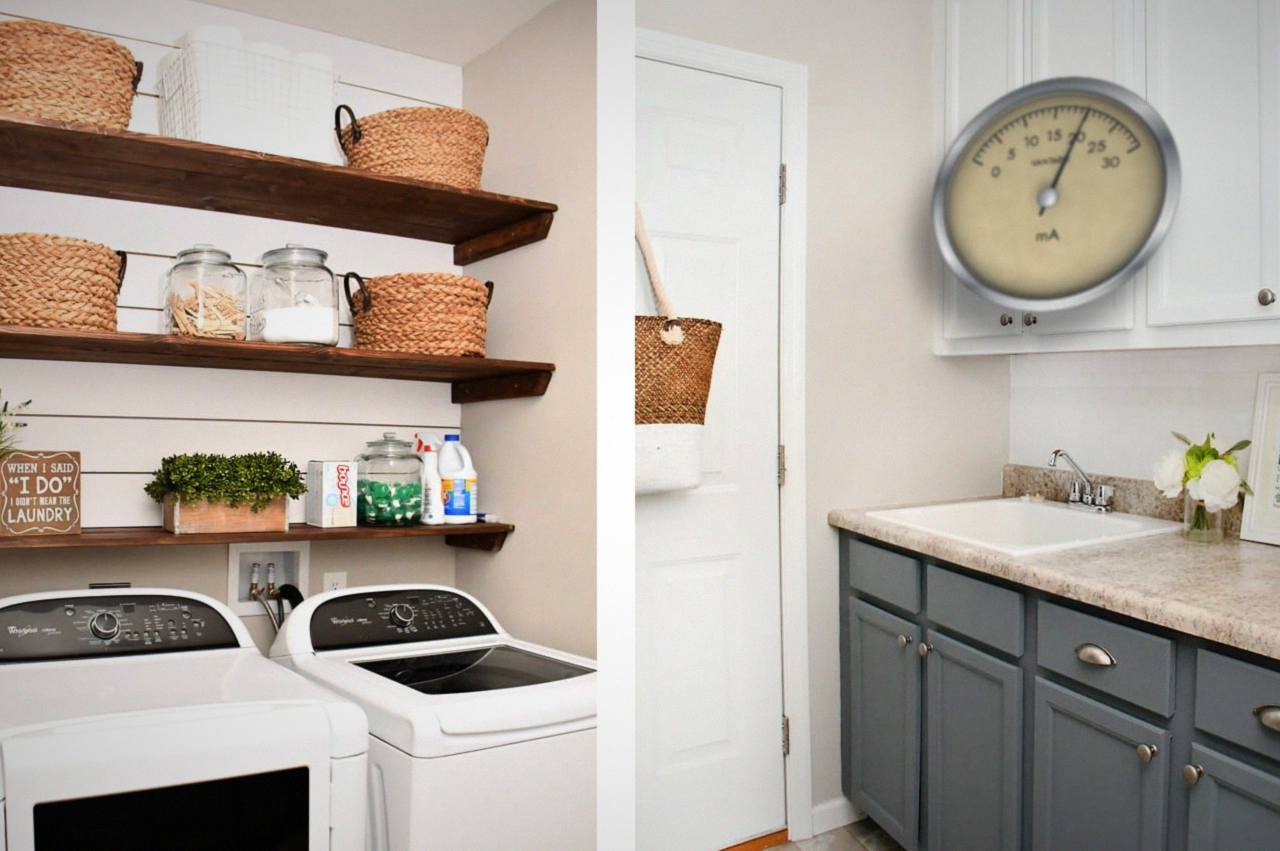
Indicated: 20; mA
